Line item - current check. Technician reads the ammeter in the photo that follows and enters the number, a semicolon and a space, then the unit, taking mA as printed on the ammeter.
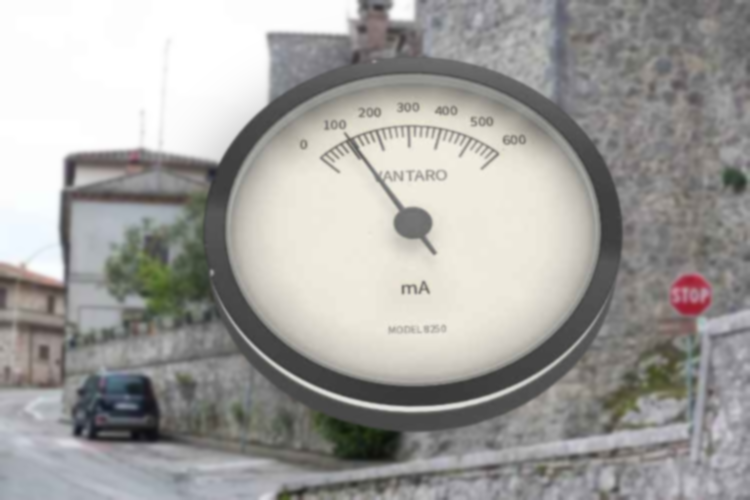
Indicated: 100; mA
